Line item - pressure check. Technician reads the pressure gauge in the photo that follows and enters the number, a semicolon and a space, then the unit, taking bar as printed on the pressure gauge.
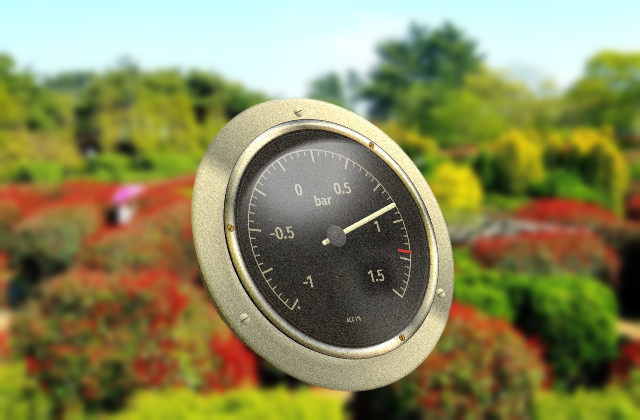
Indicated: 0.9; bar
